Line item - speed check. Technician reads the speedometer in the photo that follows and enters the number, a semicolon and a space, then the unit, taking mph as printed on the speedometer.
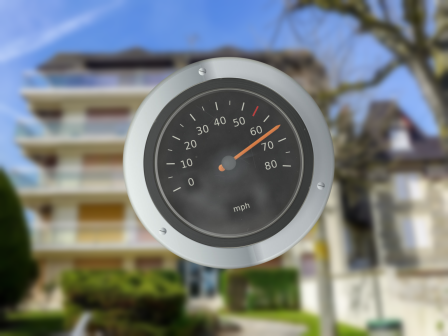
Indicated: 65; mph
